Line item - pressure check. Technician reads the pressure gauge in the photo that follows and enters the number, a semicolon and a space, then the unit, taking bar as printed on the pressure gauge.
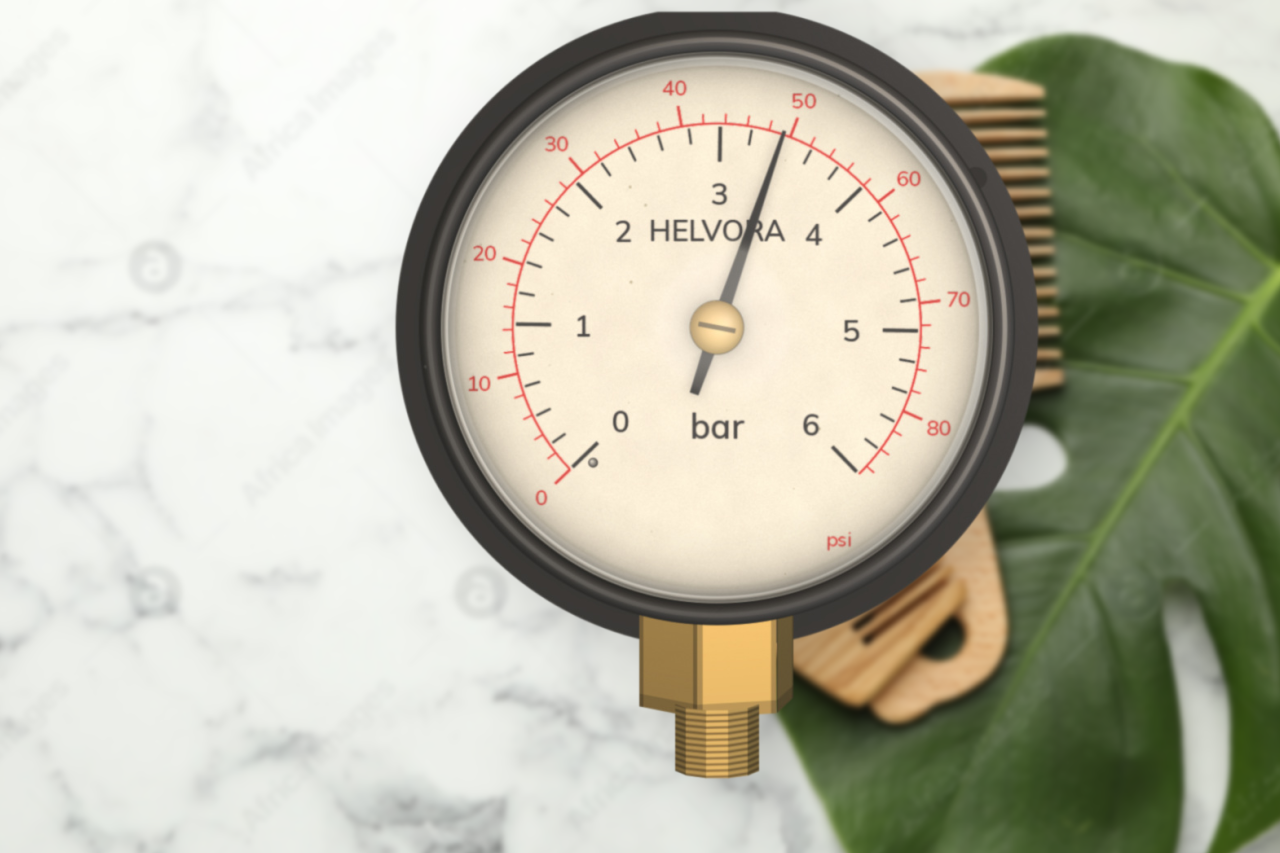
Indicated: 3.4; bar
